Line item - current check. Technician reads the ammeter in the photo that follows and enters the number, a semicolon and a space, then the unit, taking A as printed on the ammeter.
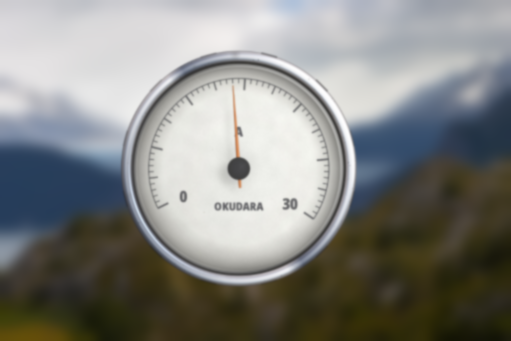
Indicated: 14; A
